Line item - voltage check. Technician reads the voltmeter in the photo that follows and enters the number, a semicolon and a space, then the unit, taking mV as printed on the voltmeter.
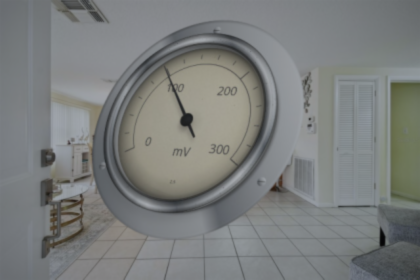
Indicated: 100; mV
